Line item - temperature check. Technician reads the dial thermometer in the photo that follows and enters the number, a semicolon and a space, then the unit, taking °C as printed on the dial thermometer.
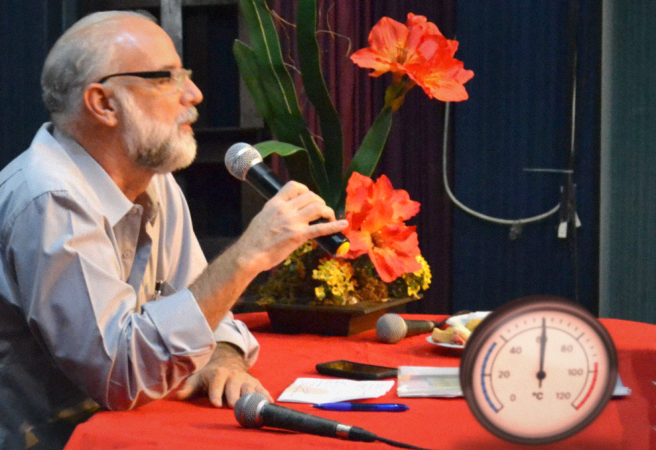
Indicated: 60; °C
